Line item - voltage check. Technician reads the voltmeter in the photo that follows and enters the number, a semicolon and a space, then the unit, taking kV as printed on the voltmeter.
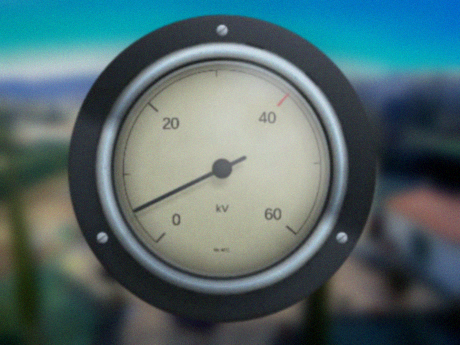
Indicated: 5; kV
